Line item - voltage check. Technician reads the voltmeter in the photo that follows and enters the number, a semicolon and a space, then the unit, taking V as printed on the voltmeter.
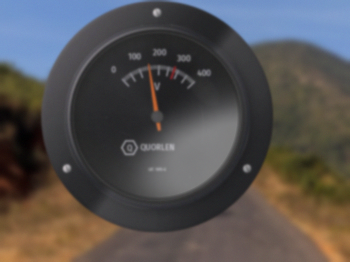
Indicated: 150; V
